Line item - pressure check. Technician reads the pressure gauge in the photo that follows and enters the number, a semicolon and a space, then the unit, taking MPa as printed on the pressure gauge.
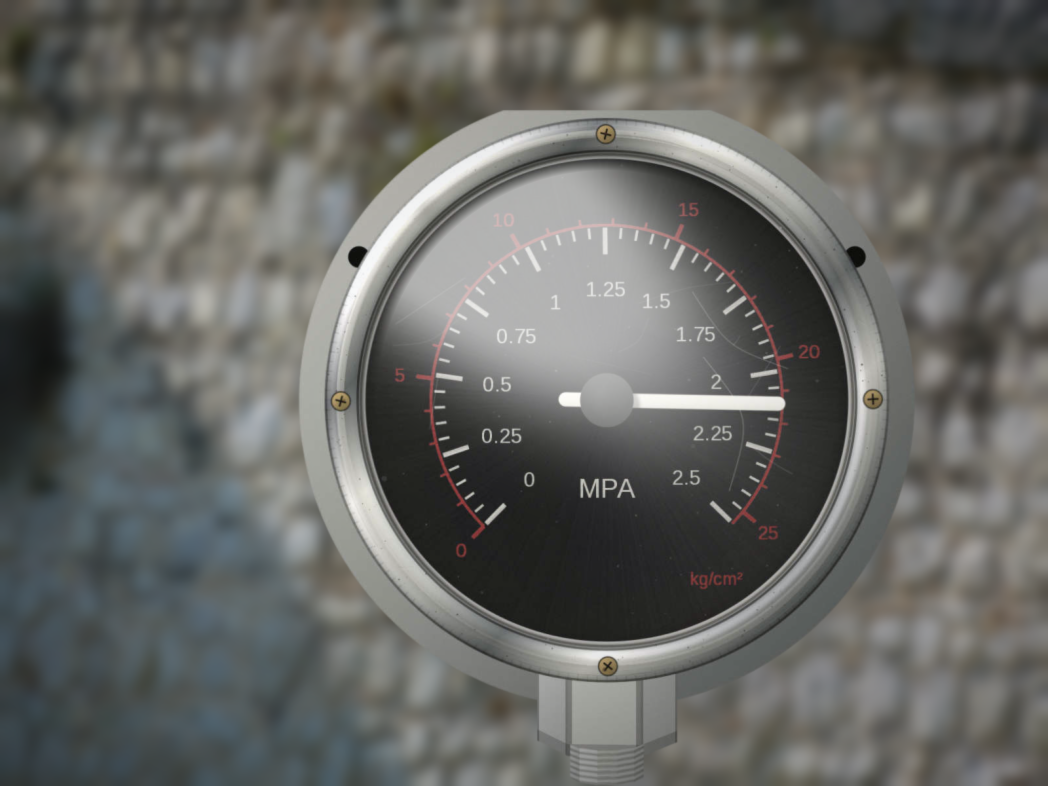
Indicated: 2.1; MPa
